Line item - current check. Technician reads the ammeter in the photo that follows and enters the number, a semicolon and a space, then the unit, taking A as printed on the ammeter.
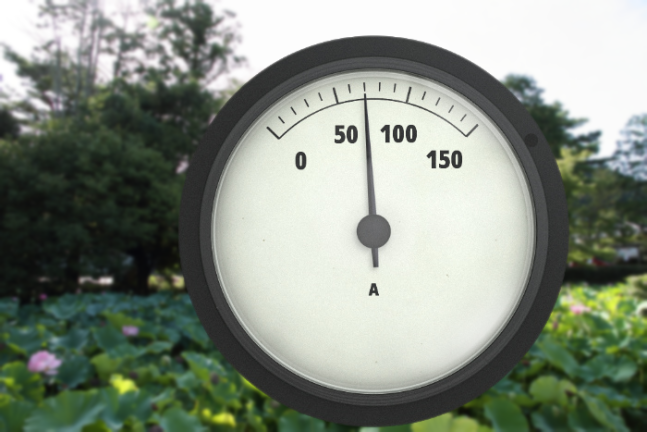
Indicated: 70; A
